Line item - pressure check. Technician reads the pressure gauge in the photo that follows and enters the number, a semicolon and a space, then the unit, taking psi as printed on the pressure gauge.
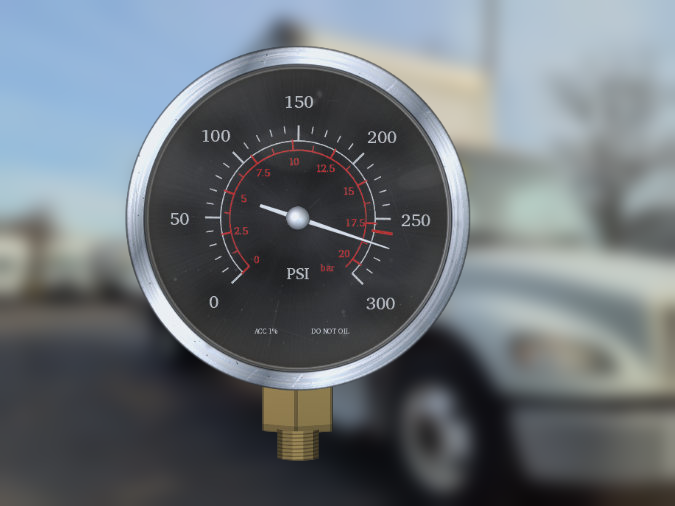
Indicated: 270; psi
